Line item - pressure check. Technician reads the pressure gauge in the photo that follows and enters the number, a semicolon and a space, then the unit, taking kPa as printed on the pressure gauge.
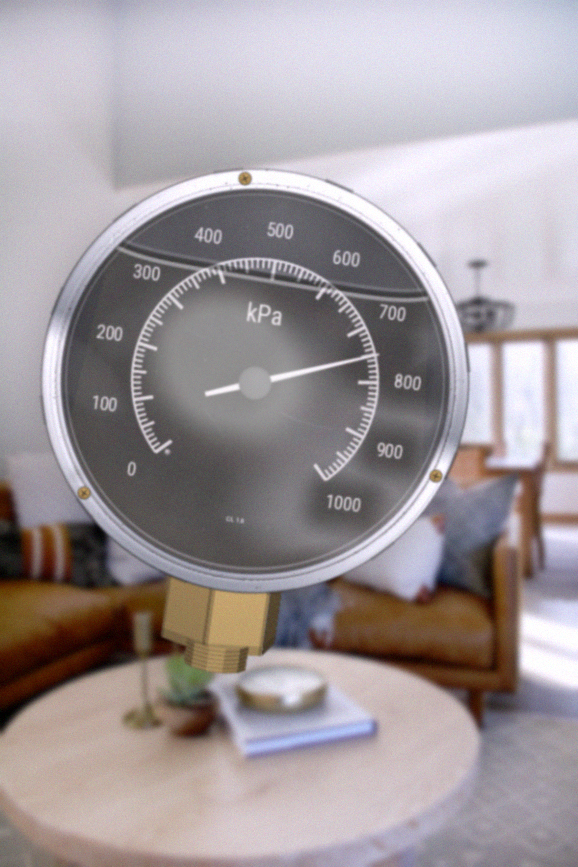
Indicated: 750; kPa
